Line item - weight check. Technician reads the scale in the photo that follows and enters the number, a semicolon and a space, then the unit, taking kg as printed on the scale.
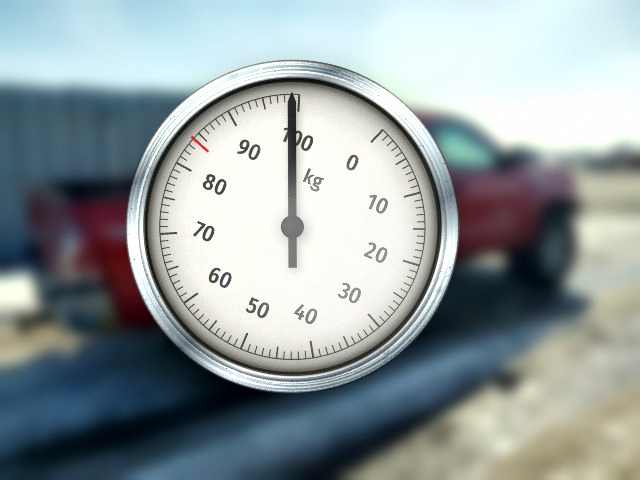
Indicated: 99; kg
